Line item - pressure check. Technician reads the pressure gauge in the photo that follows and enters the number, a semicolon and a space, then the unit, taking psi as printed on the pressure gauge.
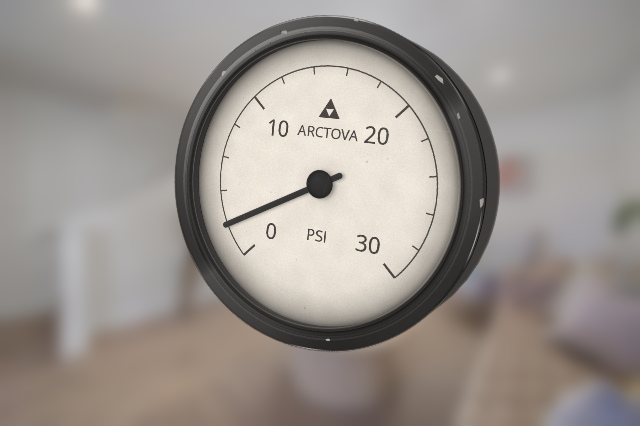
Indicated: 2; psi
